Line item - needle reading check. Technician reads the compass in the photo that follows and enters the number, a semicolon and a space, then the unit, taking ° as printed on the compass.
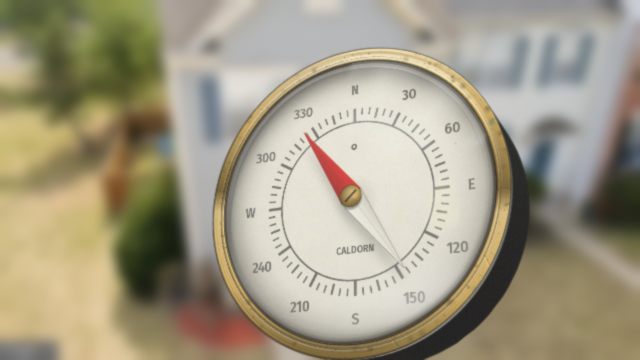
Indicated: 325; °
